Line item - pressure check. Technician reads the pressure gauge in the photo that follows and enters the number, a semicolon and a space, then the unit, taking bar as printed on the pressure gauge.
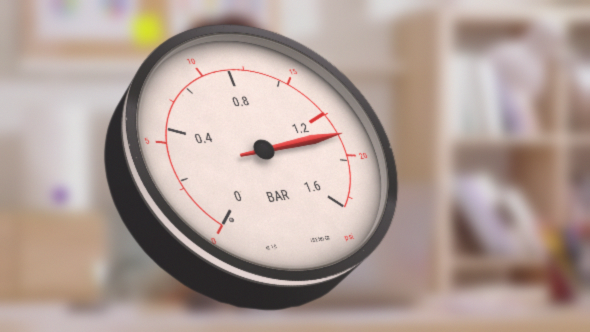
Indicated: 1.3; bar
